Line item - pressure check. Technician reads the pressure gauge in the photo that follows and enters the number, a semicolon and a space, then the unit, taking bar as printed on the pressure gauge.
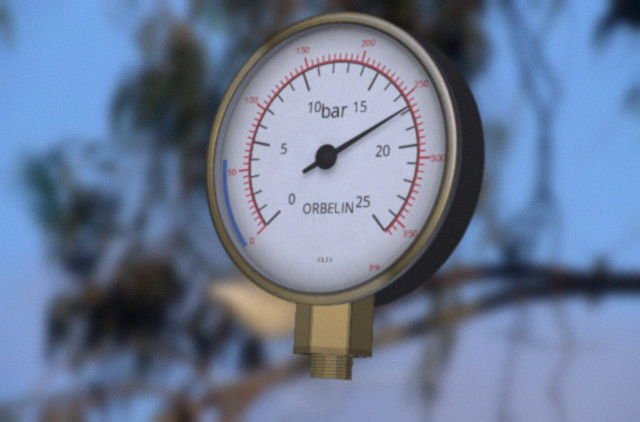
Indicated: 18; bar
